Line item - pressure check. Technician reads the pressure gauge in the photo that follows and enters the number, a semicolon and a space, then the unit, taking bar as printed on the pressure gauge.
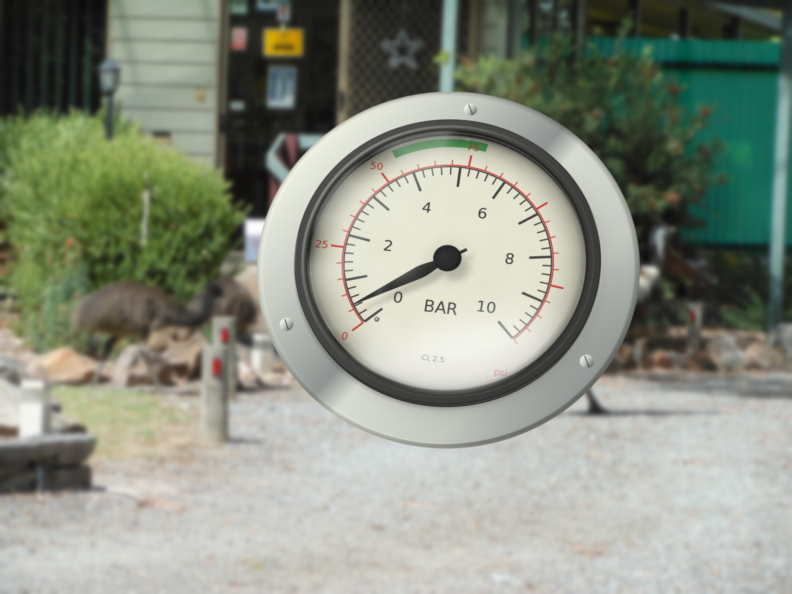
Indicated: 0.4; bar
